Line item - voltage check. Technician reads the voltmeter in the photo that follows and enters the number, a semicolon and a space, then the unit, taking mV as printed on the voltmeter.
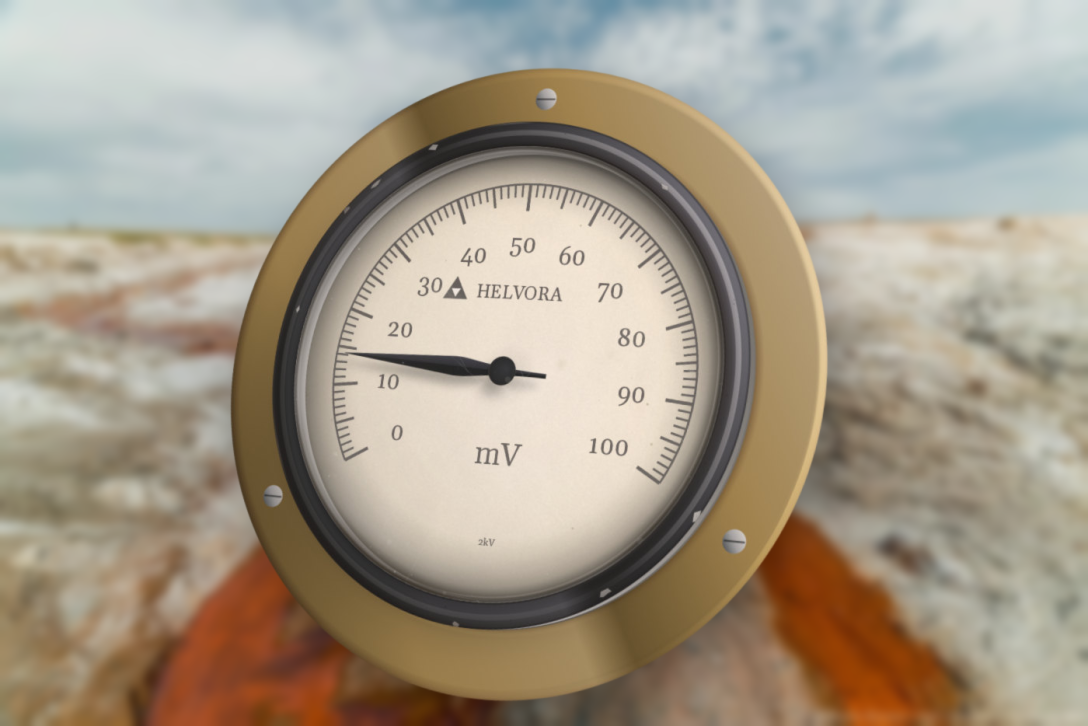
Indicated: 14; mV
